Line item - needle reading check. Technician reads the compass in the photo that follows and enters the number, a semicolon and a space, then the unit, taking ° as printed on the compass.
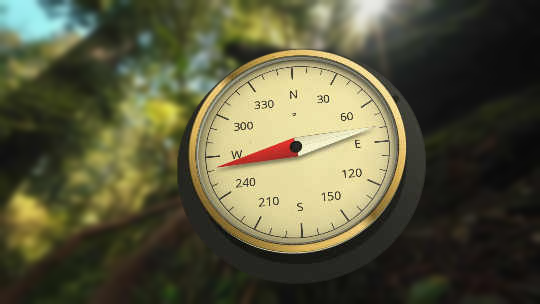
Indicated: 260; °
